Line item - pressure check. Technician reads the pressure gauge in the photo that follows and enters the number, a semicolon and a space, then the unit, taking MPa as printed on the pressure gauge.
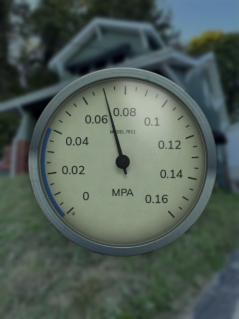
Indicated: 0.07; MPa
